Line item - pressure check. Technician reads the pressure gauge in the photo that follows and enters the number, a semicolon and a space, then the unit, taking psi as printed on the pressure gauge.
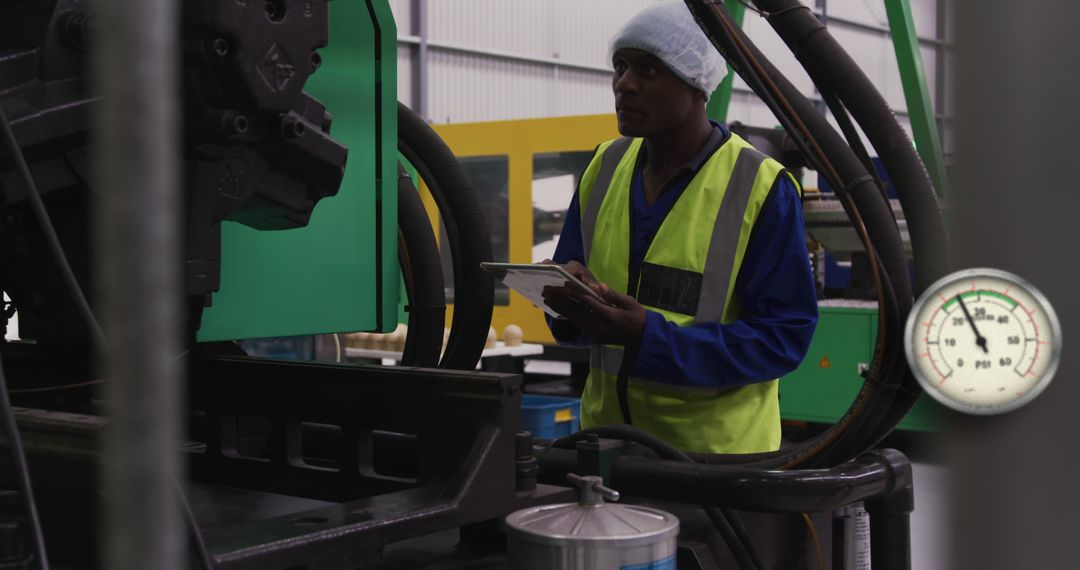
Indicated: 25; psi
